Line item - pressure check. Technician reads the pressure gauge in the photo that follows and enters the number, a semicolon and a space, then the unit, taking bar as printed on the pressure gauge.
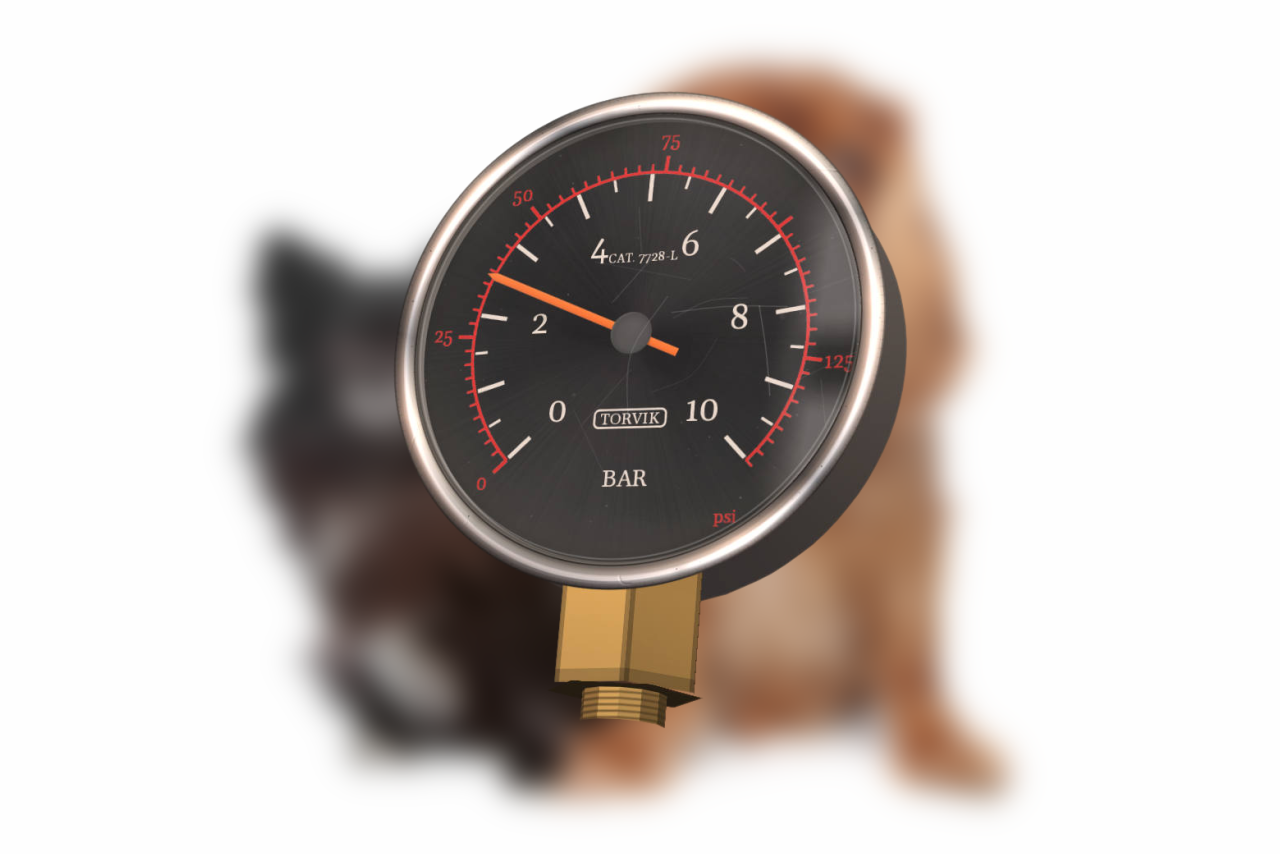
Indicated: 2.5; bar
